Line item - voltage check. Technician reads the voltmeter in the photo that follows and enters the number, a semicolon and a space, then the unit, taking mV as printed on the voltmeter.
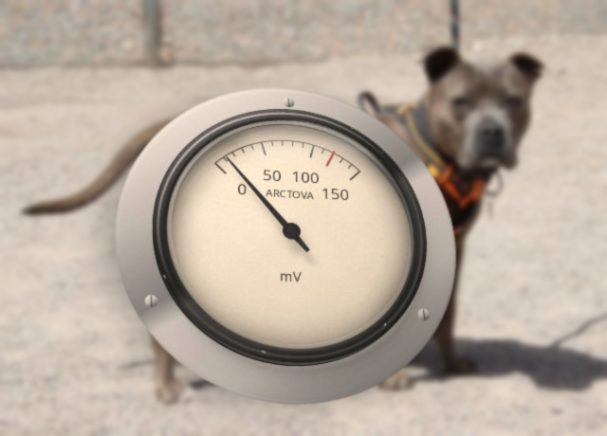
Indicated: 10; mV
